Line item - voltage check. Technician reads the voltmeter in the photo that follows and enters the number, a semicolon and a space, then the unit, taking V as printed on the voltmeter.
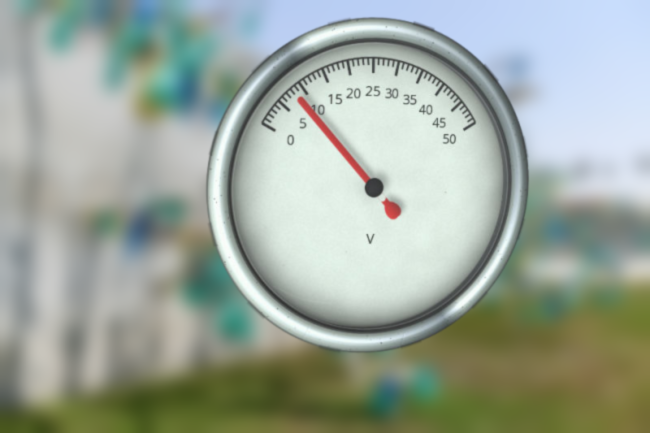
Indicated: 8; V
